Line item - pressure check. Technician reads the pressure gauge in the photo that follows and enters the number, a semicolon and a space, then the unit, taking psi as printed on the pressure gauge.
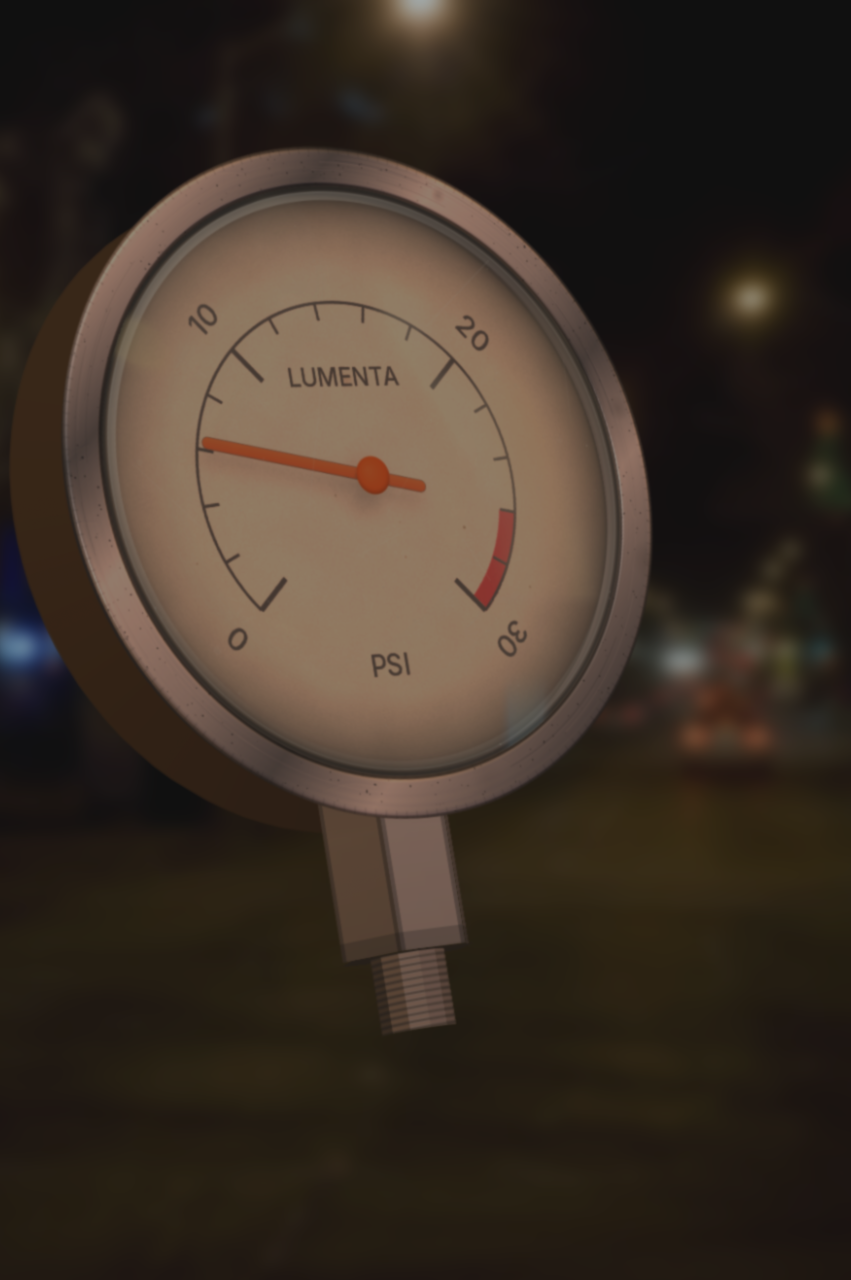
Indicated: 6; psi
